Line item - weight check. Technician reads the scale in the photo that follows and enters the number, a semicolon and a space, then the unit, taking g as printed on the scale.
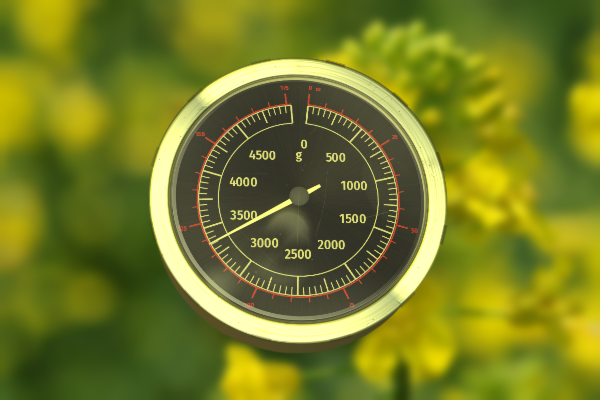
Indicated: 3350; g
